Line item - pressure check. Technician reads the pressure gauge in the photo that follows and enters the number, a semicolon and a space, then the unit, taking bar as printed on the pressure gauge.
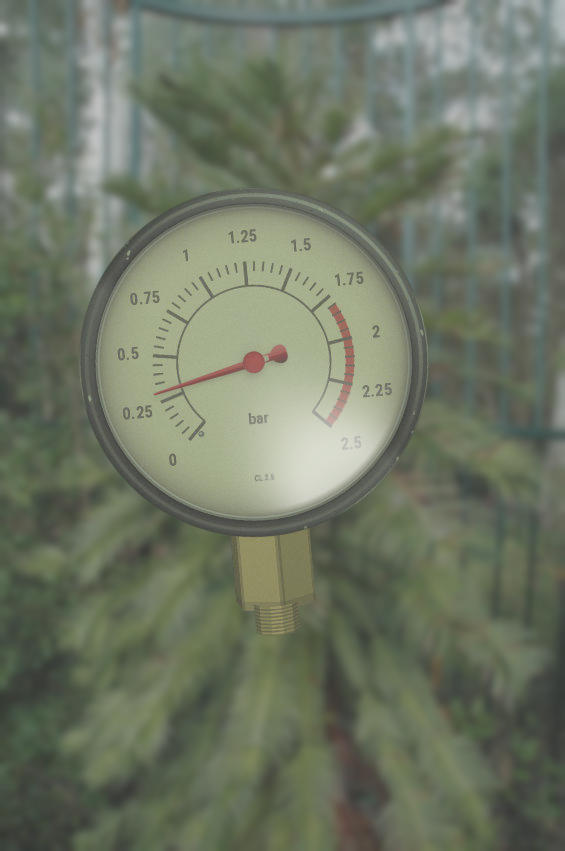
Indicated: 0.3; bar
